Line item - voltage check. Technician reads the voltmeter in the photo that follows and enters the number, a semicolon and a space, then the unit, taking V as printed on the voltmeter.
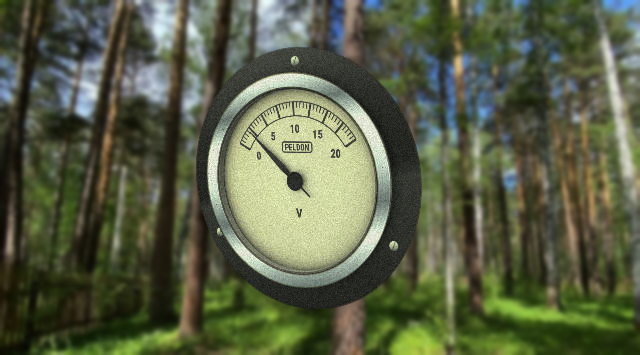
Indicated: 2.5; V
